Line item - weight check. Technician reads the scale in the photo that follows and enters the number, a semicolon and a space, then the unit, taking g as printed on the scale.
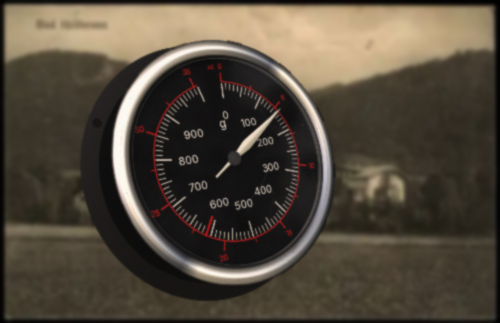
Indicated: 150; g
